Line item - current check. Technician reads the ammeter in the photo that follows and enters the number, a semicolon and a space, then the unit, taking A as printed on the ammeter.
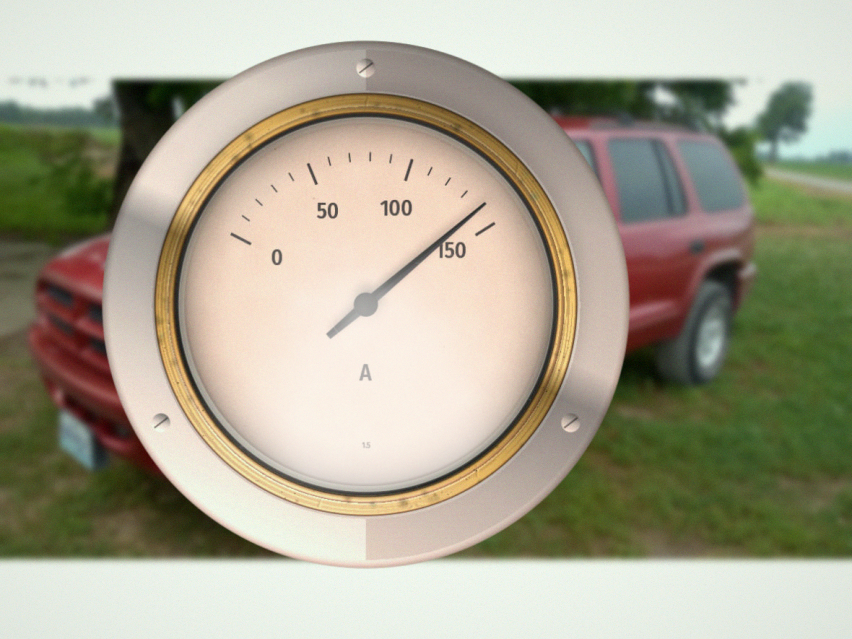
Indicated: 140; A
